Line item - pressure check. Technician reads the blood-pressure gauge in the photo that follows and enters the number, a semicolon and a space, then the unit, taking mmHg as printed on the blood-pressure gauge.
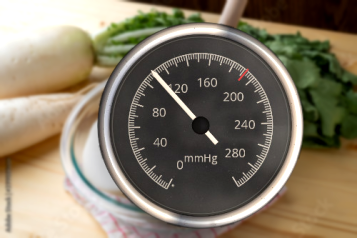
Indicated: 110; mmHg
